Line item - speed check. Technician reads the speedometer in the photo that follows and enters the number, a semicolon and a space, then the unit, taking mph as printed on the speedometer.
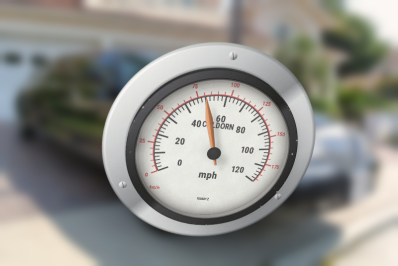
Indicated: 50; mph
